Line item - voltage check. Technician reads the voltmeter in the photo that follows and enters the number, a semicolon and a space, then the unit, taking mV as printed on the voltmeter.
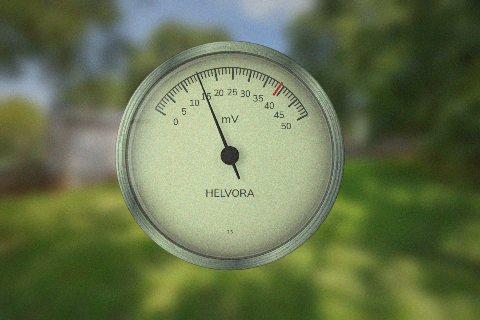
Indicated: 15; mV
